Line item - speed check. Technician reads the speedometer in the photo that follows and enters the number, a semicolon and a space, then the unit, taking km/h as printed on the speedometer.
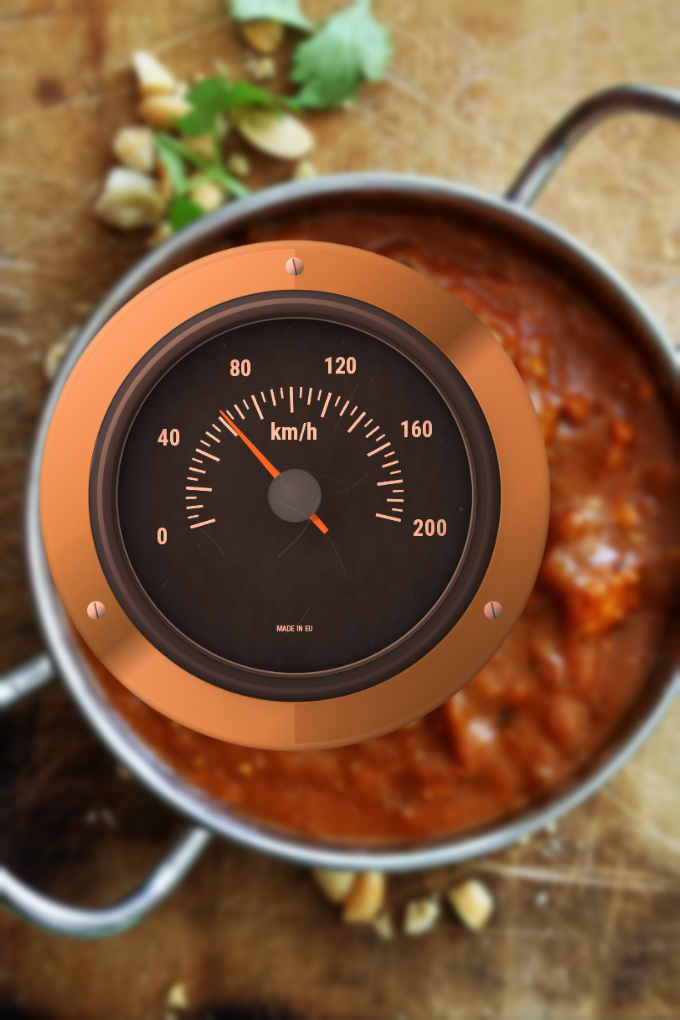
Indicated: 62.5; km/h
